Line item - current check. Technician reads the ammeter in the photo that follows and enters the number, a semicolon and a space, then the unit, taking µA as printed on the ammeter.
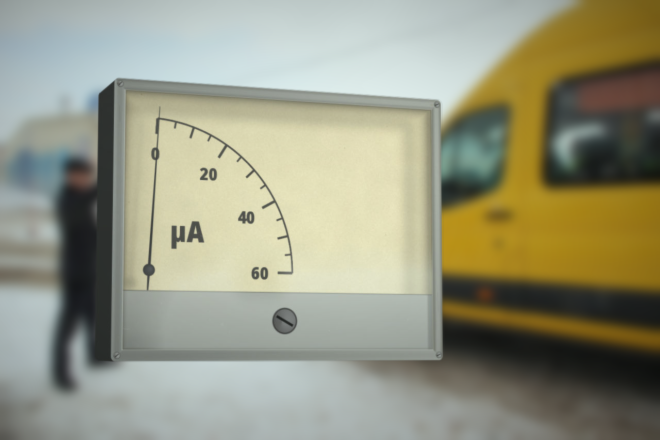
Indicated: 0; µA
